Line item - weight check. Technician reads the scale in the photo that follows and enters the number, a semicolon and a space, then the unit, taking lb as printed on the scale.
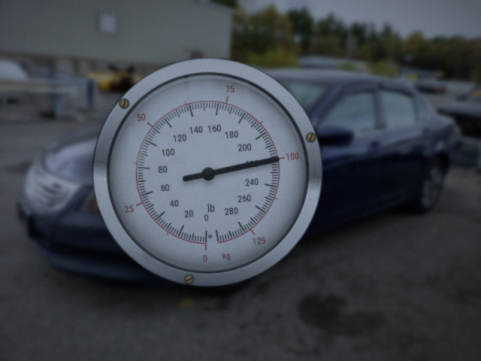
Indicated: 220; lb
